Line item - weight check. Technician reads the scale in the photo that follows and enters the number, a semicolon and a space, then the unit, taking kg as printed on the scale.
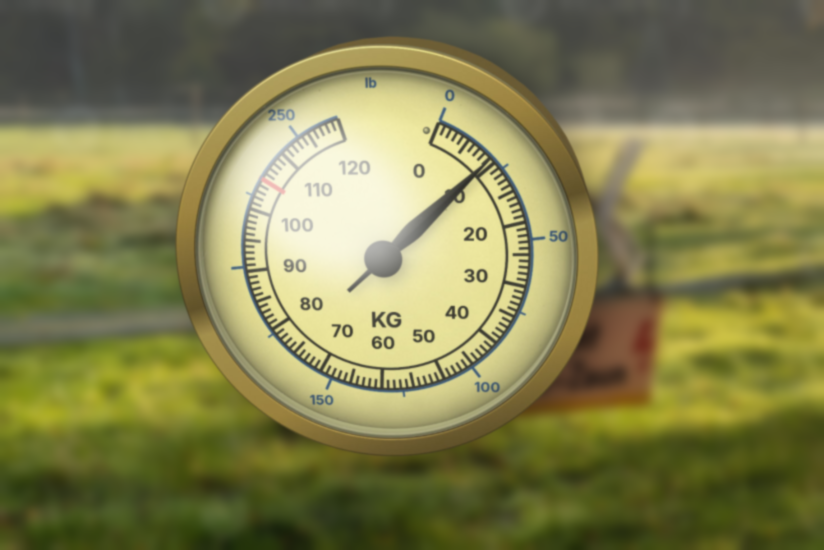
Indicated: 9; kg
